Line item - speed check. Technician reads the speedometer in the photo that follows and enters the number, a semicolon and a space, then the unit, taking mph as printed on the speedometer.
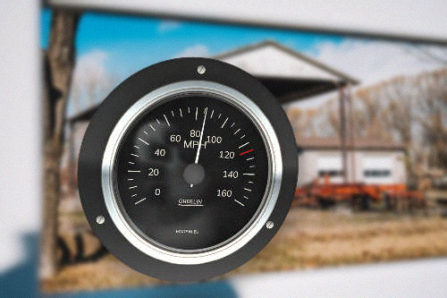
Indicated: 85; mph
